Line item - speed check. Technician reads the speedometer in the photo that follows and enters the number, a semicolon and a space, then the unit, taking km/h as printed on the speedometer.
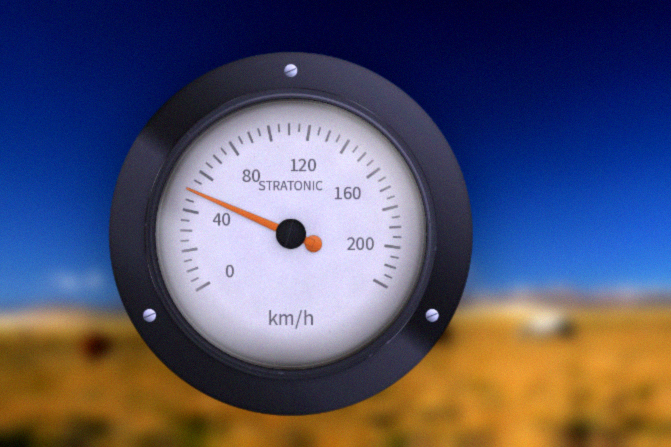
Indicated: 50; km/h
